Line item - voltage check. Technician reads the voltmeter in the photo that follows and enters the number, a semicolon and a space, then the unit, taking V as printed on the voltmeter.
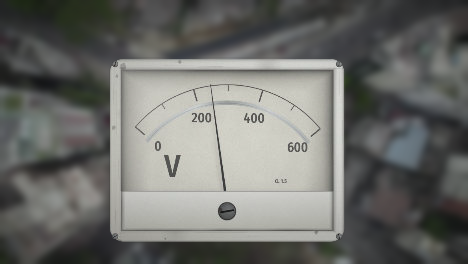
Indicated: 250; V
